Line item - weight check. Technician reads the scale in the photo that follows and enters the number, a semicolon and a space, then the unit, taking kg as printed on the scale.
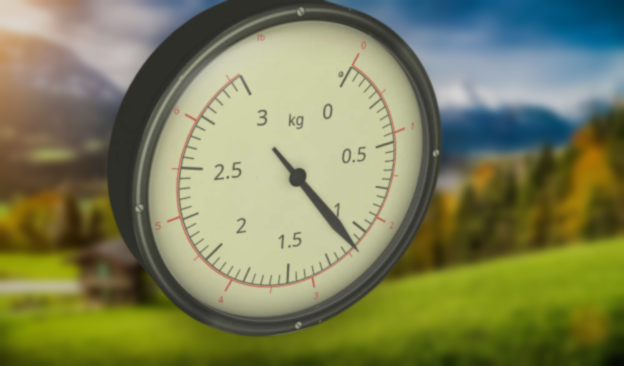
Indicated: 1.1; kg
